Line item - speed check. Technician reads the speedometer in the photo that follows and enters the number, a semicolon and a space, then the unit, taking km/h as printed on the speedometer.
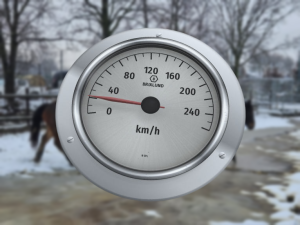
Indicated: 20; km/h
